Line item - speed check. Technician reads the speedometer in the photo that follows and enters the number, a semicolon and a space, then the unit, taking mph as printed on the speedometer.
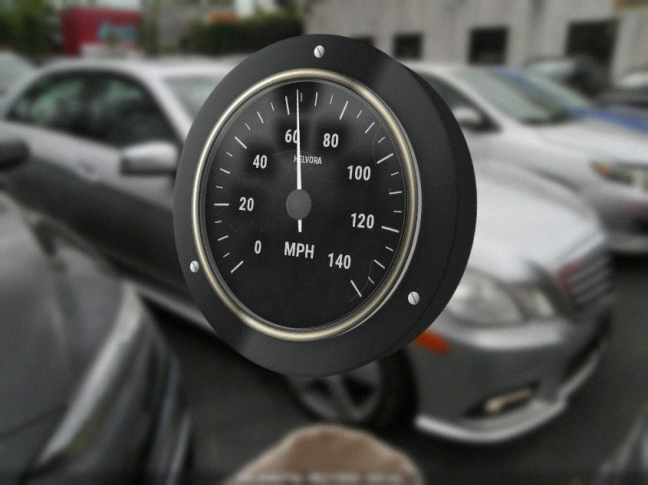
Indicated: 65; mph
